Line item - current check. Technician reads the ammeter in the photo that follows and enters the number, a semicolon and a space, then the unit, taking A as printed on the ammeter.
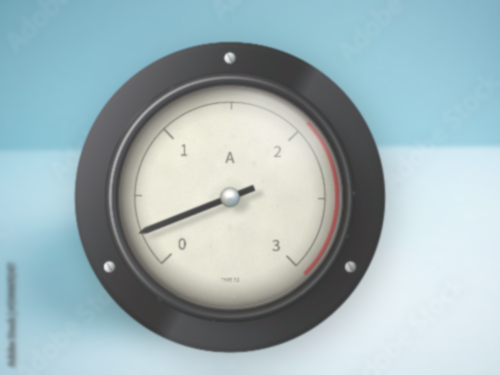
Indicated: 0.25; A
